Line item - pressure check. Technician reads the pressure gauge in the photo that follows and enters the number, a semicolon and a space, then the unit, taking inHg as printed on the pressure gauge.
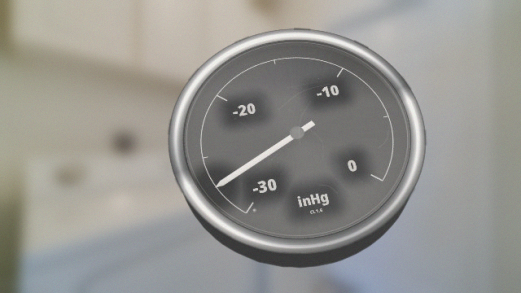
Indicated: -27.5; inHg
